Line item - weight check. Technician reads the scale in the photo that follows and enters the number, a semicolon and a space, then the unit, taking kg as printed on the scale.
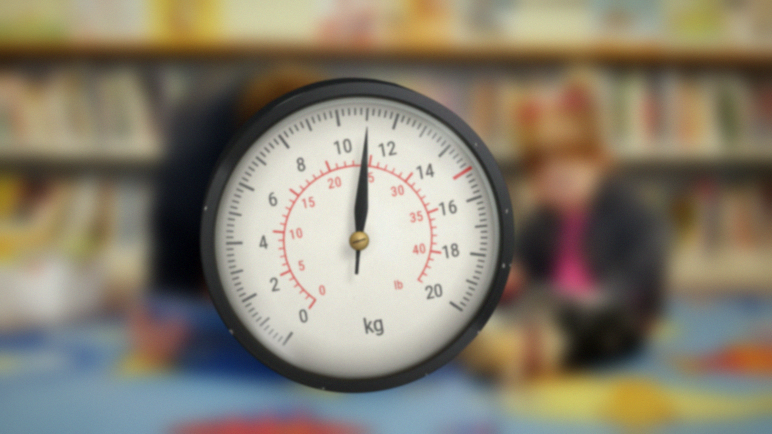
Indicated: 11; kg
